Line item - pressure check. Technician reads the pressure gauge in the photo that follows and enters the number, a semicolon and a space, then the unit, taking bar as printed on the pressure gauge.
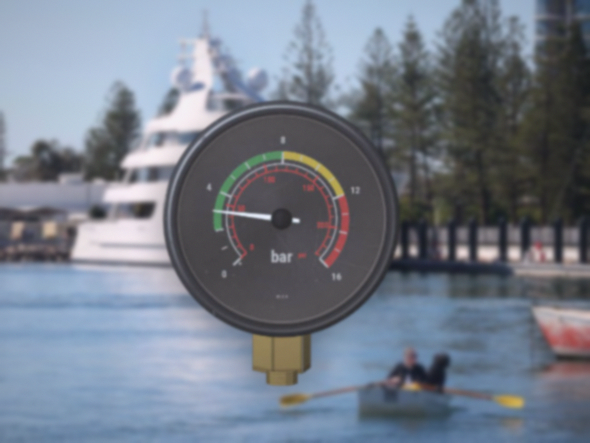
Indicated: 3; bar
